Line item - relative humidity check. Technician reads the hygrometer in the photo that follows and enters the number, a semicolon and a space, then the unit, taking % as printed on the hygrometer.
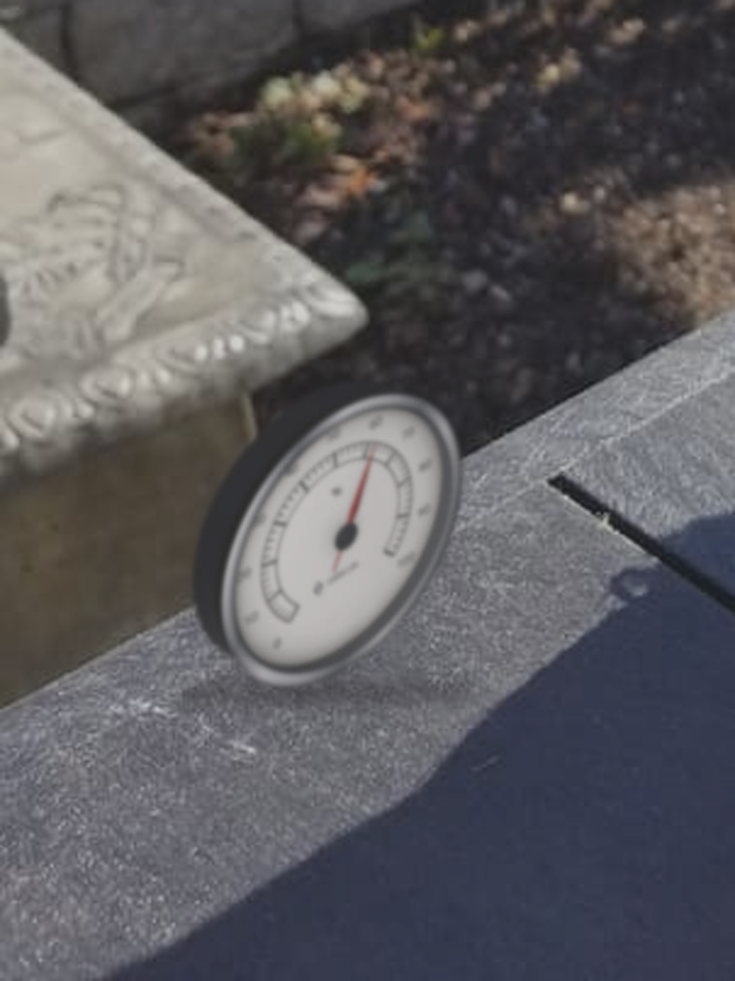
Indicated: 60; %
